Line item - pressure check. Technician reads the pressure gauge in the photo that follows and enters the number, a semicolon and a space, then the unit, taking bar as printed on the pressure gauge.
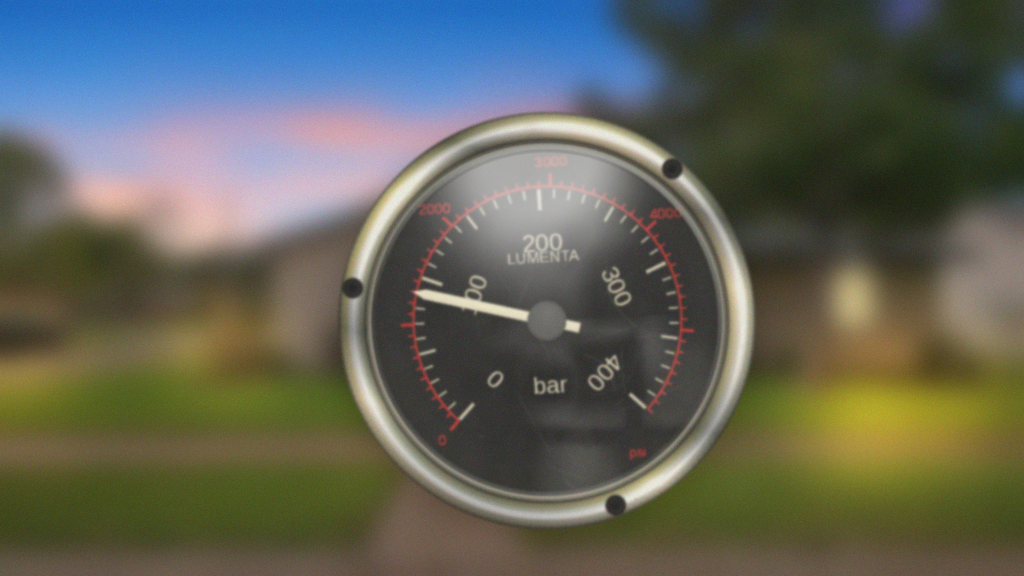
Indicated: 90; bar
